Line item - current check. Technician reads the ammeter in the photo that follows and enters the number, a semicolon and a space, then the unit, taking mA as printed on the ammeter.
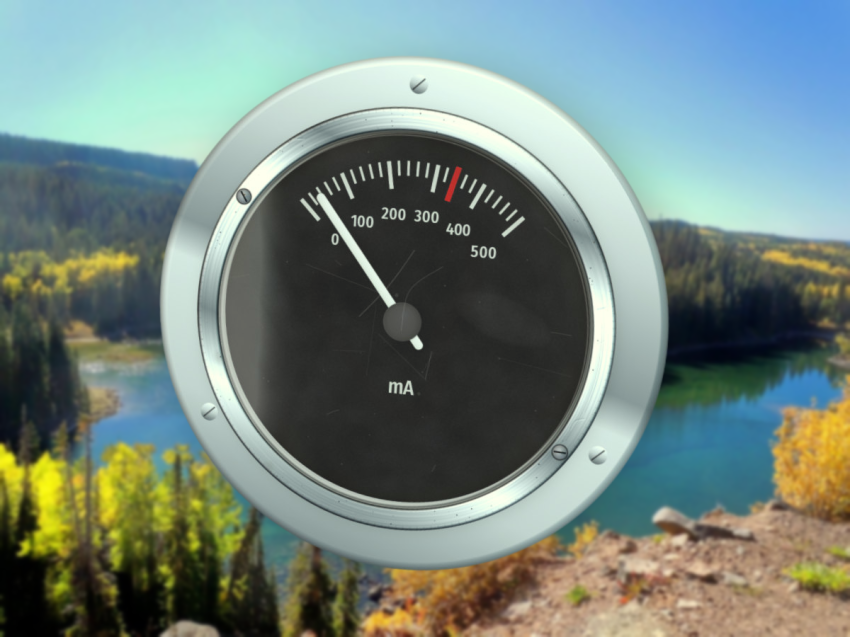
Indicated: 40; mA
